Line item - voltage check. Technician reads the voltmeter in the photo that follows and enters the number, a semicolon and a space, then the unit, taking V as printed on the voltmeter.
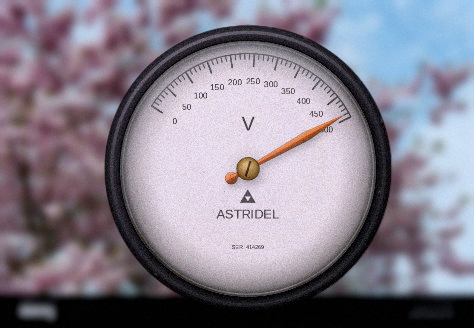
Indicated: 490; V
